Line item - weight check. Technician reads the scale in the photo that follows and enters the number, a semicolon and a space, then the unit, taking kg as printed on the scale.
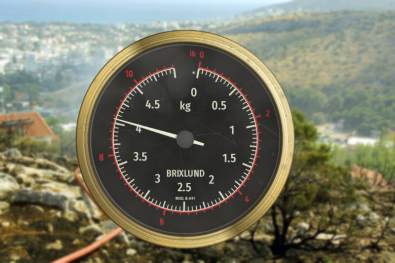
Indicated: 4.05; kg
